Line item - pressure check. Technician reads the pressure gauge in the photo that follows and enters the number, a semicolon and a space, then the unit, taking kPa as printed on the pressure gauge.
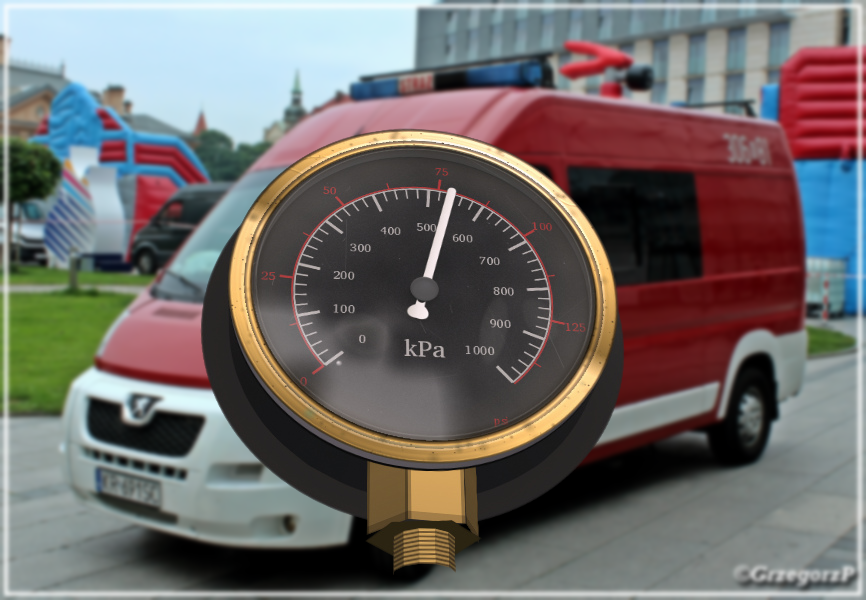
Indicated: 540; kPa
